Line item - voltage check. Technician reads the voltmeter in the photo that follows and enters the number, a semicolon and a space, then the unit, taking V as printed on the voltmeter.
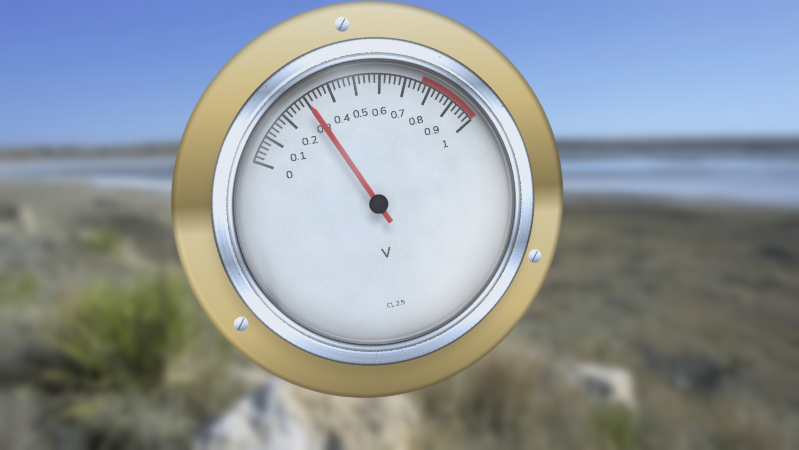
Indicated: 0.3; V
